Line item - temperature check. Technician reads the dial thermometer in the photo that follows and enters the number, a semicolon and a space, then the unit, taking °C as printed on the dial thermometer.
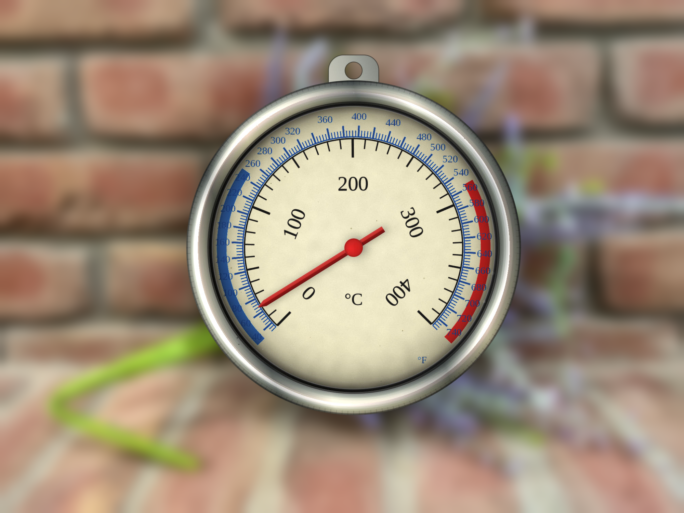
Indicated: 20; °C
